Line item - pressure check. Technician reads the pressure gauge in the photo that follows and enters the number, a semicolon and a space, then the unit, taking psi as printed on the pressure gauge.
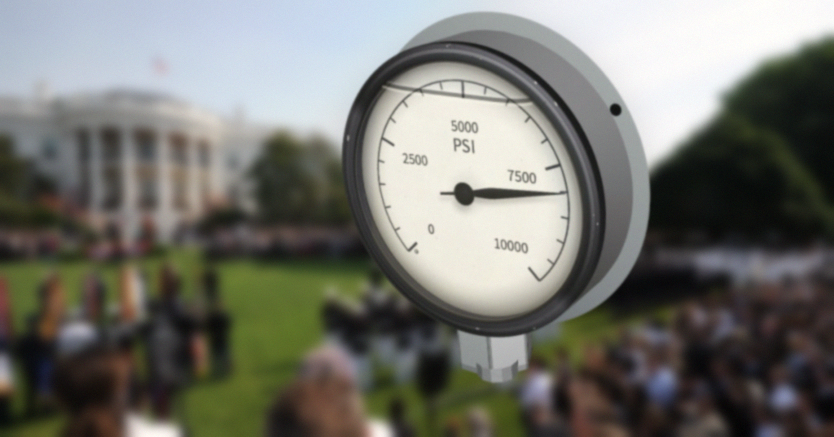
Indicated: 8000; psi
